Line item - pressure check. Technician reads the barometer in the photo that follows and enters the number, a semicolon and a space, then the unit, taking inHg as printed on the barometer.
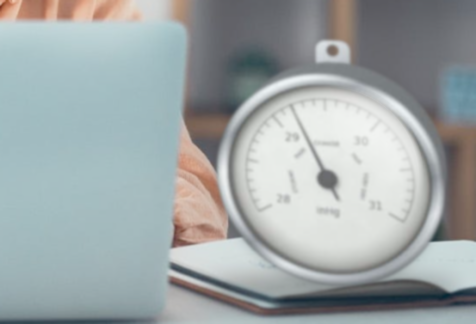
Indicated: 29.2; inHg
